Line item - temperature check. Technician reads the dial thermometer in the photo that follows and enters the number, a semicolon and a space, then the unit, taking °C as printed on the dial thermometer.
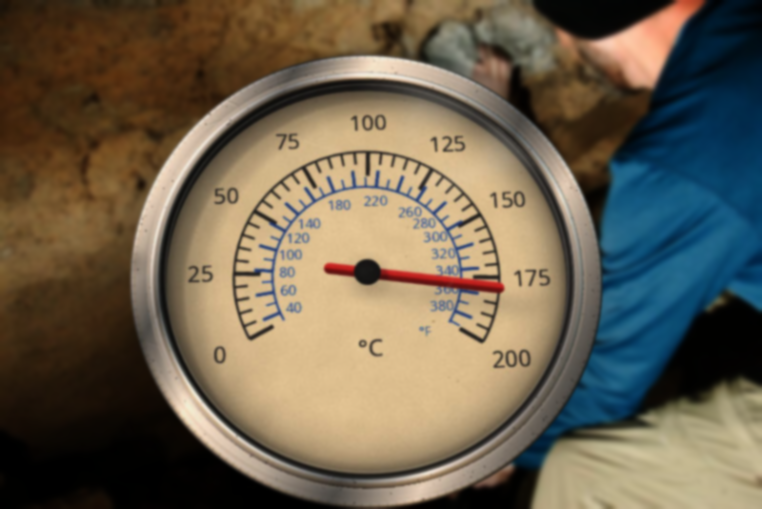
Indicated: 180; °C
